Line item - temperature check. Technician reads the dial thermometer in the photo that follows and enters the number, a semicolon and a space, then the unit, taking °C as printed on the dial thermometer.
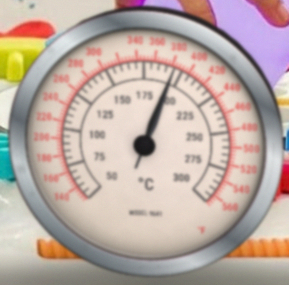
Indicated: 195; °C
